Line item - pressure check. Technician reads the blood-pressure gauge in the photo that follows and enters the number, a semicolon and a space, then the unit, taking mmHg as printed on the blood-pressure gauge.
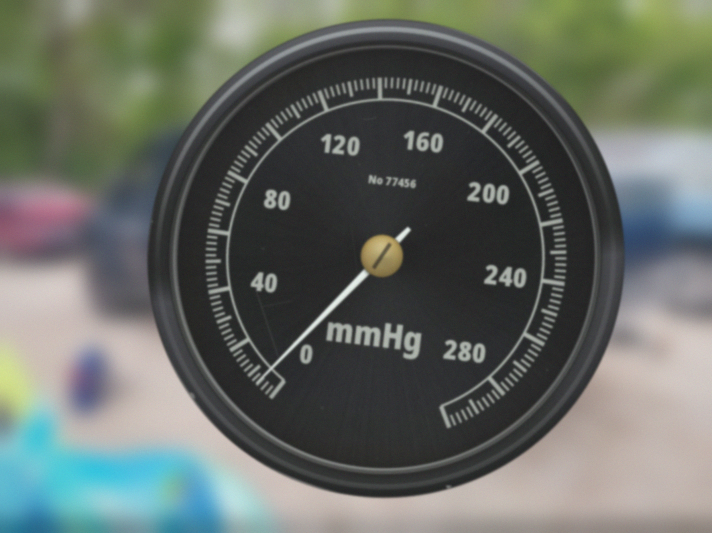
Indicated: 6; mmHg
